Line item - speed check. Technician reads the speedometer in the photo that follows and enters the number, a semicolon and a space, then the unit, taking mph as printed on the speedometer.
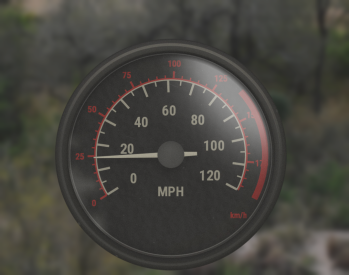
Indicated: 15; mph
